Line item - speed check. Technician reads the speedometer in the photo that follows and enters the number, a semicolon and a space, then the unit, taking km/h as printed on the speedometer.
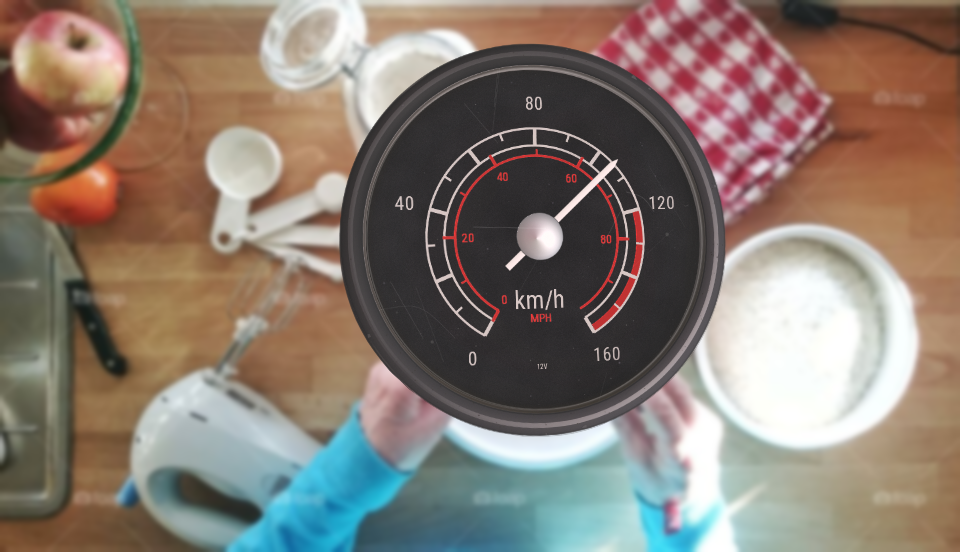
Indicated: 105; km/h
